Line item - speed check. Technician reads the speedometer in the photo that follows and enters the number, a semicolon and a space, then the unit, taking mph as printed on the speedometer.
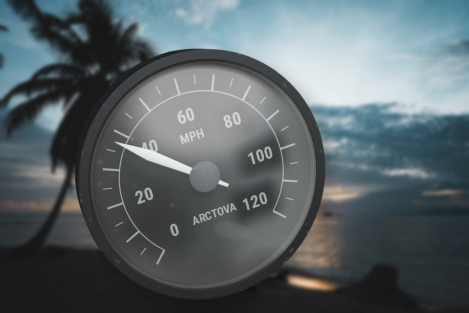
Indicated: 37.5; mph
